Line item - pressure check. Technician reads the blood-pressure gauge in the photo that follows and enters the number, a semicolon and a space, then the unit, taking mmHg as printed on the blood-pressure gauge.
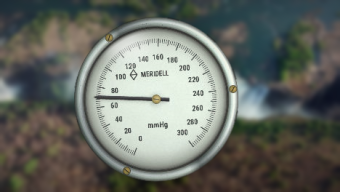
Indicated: 70; mmHg
